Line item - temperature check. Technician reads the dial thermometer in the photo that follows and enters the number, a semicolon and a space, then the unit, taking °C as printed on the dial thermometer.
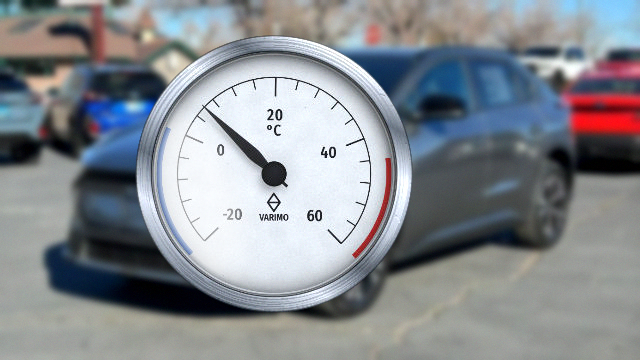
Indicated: 6; °C
